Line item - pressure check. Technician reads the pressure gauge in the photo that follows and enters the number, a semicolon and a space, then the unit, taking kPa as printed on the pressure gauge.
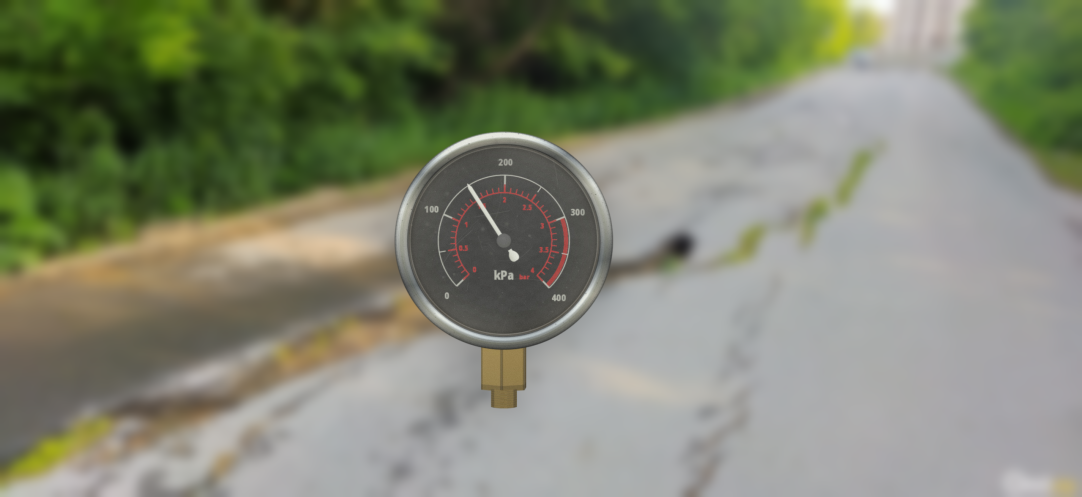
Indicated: 150; kPa
